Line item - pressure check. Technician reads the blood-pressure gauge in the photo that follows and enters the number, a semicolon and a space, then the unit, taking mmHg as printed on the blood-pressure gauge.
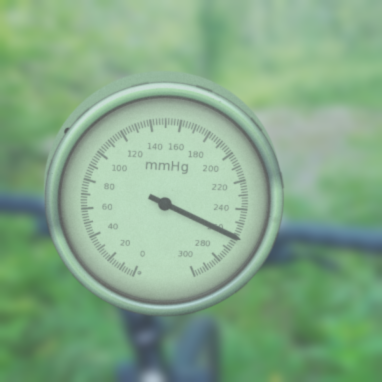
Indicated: 260; mmHg
